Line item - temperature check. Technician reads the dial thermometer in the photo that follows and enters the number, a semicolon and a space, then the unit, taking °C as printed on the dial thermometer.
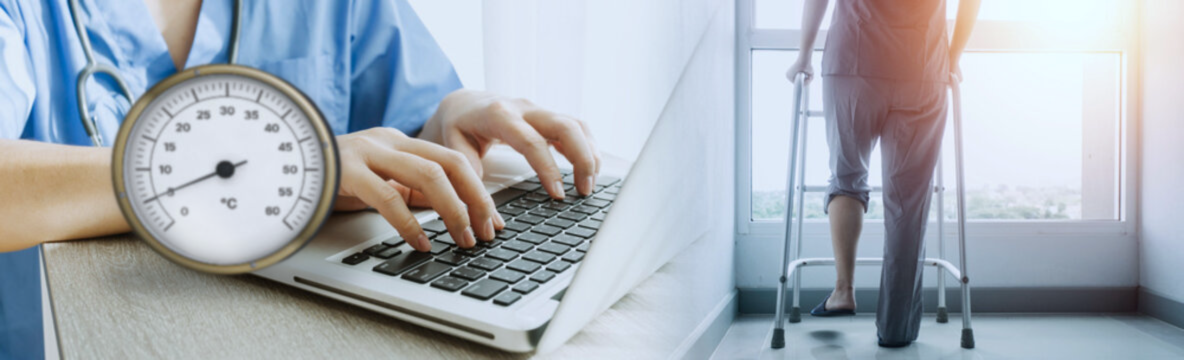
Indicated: 5; °C
